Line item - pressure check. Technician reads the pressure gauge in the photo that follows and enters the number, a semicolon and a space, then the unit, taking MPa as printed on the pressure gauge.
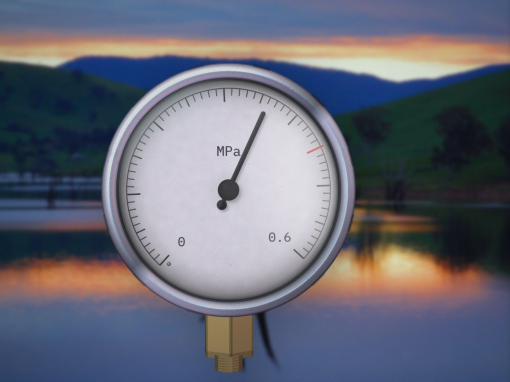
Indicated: 0.36; MPa
